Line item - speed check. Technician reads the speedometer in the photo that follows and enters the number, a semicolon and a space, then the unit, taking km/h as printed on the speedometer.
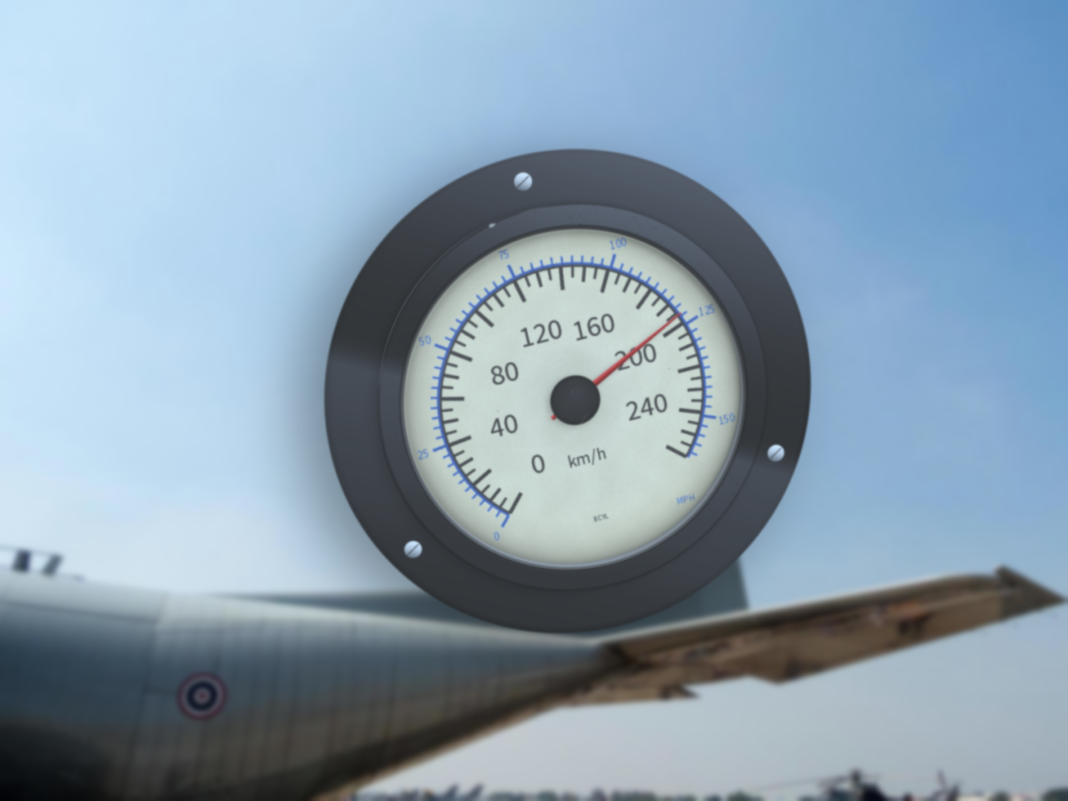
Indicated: 195; km/h
